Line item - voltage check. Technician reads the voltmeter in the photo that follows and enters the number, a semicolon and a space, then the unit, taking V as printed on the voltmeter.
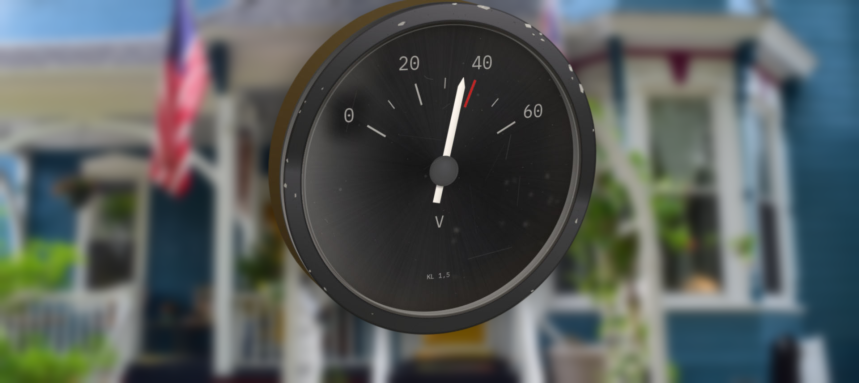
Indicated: 35; V
